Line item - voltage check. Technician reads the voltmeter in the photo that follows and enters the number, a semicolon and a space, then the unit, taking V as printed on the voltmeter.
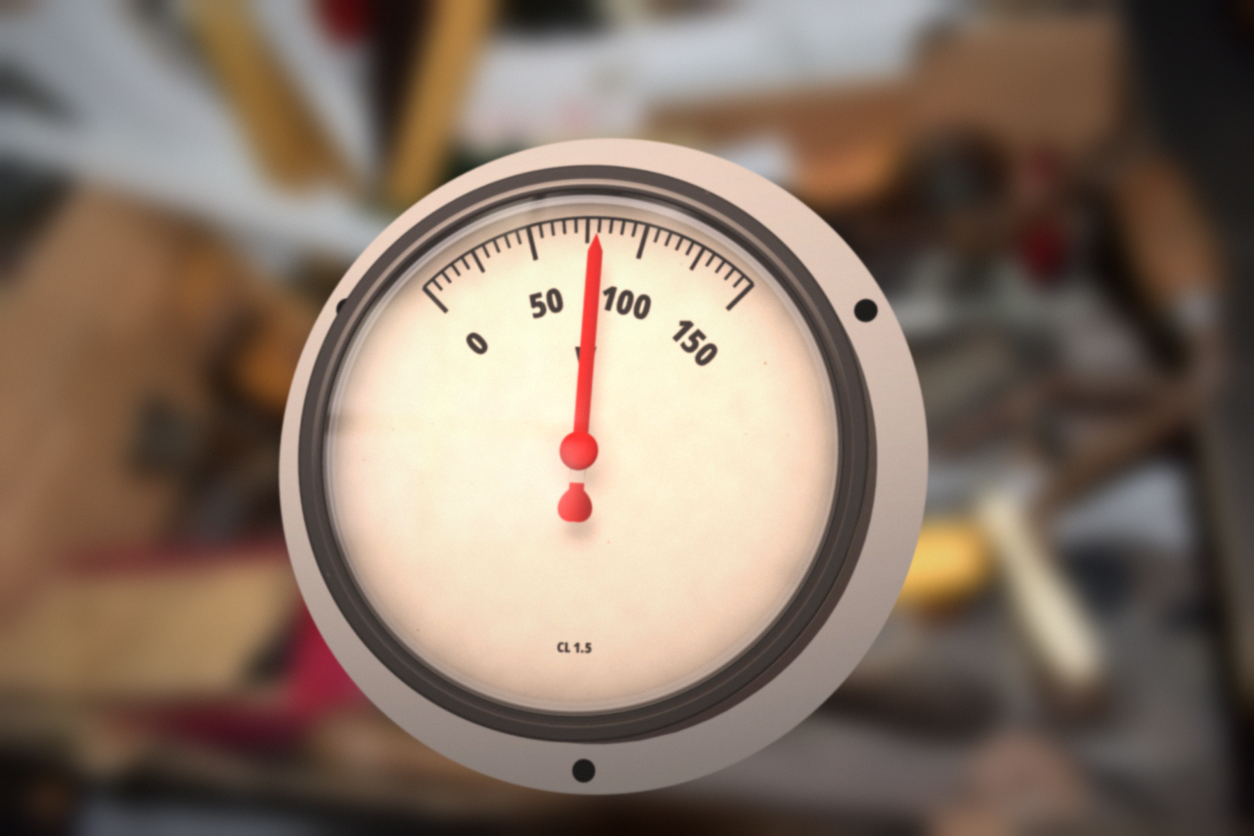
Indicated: 80; V
